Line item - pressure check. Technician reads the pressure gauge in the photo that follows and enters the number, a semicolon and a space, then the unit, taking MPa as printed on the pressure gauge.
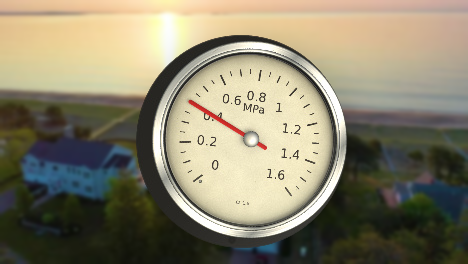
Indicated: 0.4; MPa
